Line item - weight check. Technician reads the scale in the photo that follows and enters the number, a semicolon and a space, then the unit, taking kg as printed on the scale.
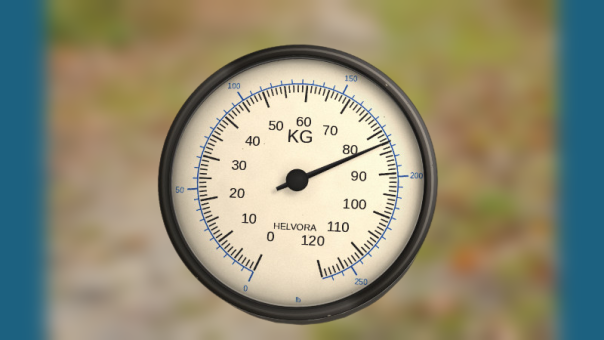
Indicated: 83; kg
